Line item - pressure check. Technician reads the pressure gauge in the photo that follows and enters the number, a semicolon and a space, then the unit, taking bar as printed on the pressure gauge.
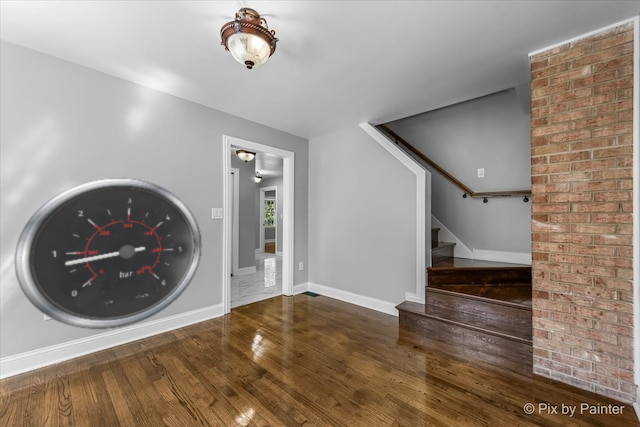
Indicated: 0.75; bar
